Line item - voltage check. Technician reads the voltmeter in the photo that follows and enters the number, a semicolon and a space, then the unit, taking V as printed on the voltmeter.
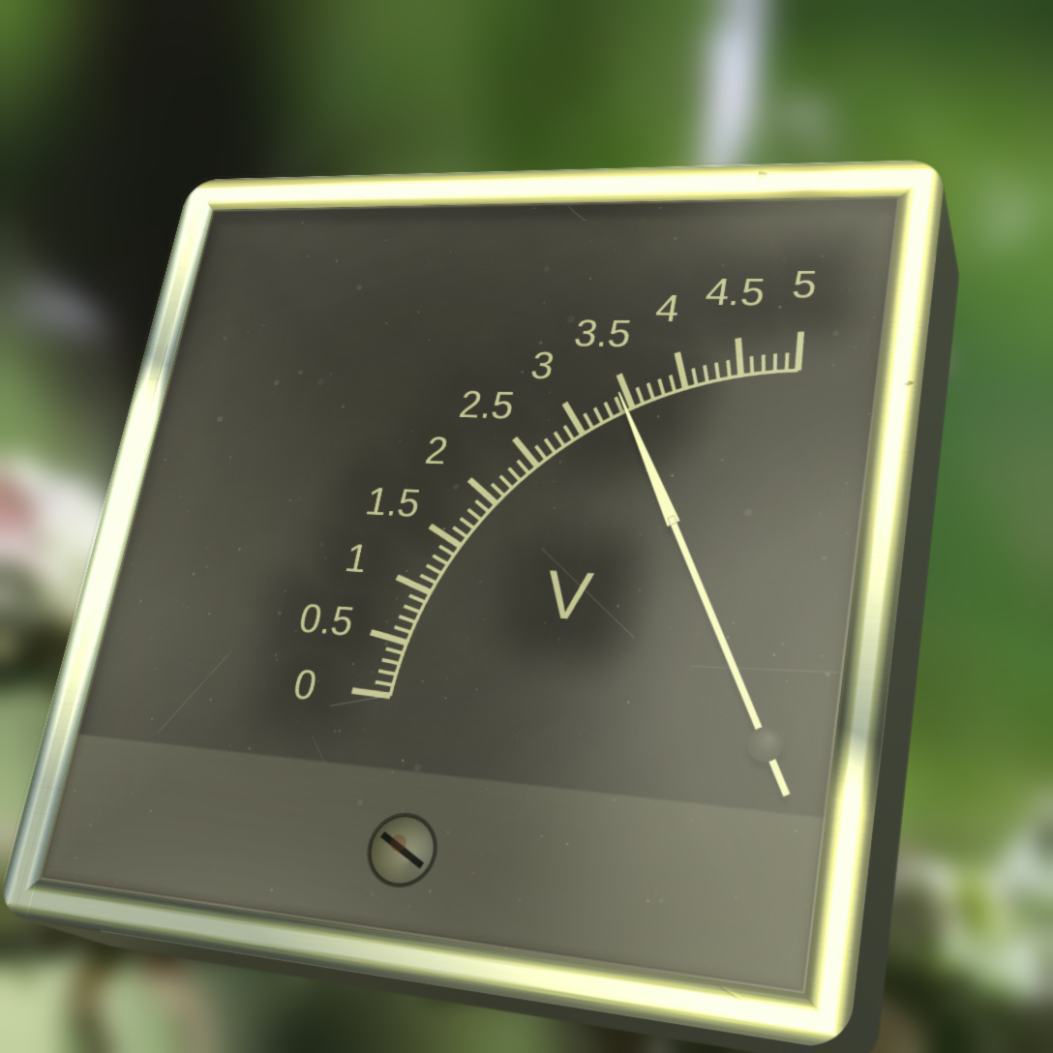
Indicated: 3.45; V
